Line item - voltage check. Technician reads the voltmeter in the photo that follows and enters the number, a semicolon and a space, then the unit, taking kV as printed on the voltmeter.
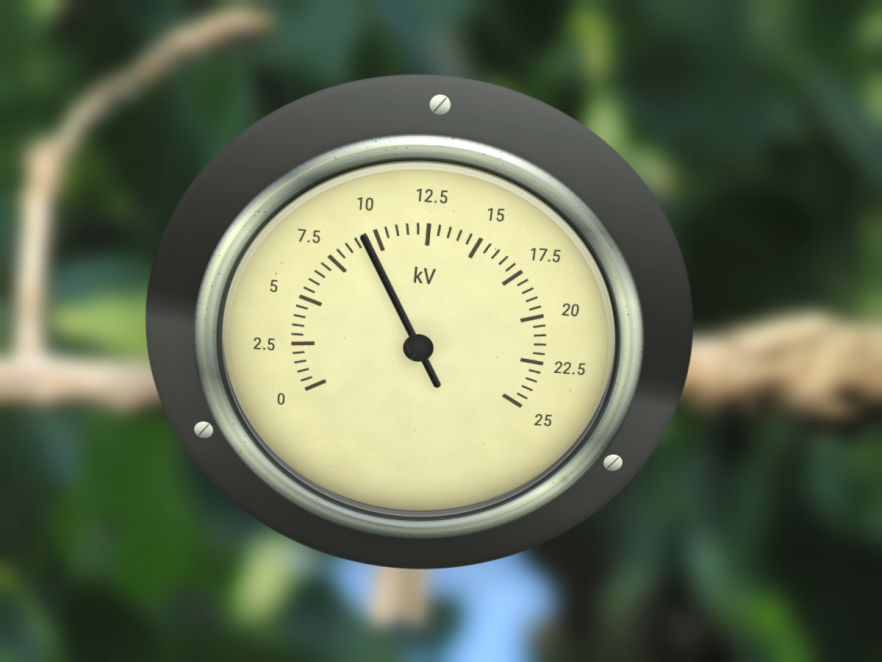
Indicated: 9.5; kV
